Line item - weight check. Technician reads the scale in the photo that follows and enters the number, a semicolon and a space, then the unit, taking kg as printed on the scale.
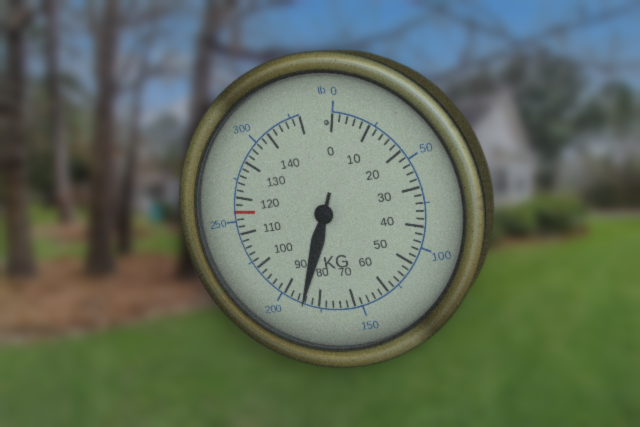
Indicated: 84; kg
